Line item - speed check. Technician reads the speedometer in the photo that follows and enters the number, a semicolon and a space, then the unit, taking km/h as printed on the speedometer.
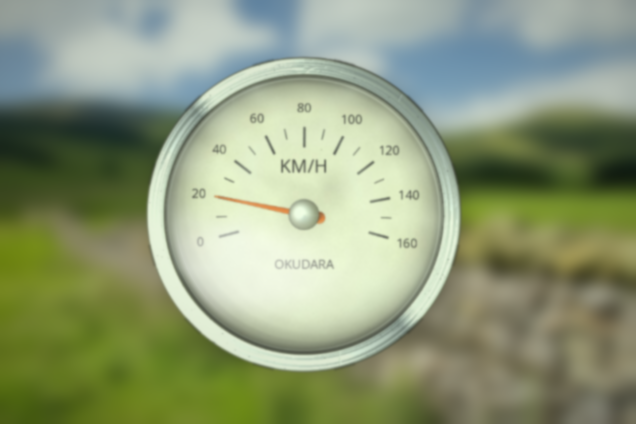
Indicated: 20; km/h
